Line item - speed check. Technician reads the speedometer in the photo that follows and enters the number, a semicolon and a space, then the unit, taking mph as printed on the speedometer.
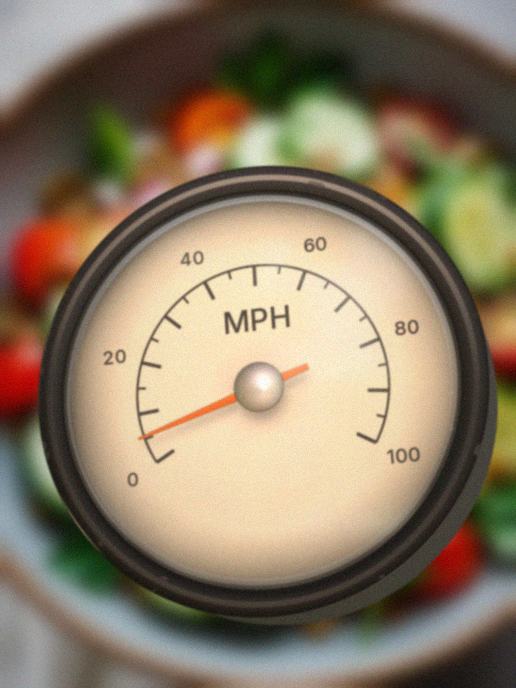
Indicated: 5; mph
